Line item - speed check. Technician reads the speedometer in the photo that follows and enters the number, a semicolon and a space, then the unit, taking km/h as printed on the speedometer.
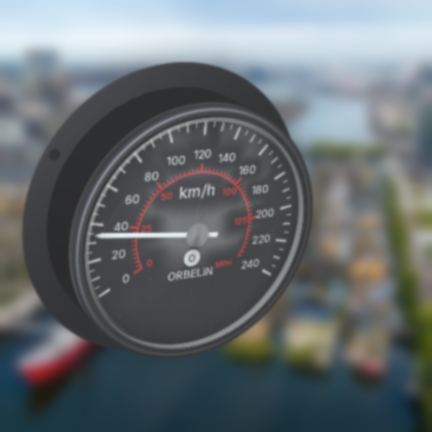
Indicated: 35; km/h
